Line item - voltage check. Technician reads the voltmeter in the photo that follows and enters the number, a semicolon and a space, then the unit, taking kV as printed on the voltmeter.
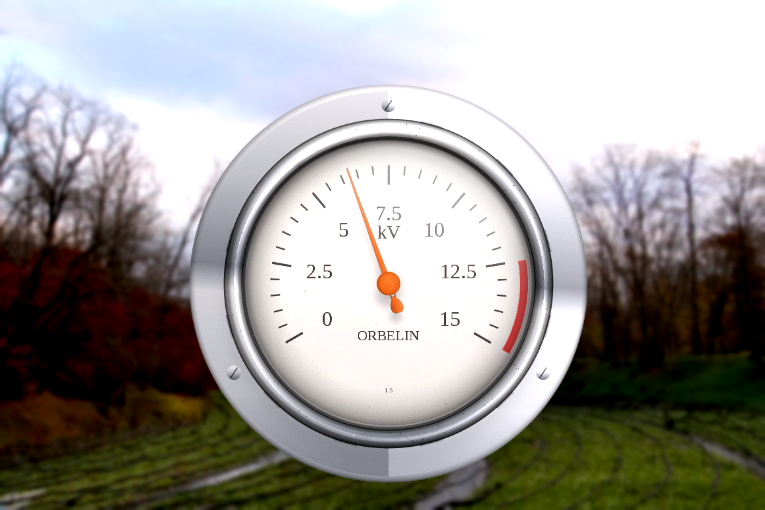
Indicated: 6.25; kV
